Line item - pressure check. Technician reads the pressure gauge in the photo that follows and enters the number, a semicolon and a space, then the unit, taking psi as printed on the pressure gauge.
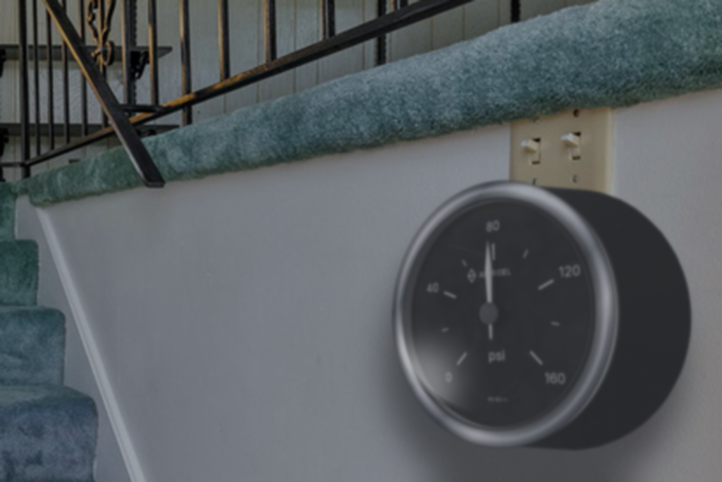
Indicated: 80; psi
